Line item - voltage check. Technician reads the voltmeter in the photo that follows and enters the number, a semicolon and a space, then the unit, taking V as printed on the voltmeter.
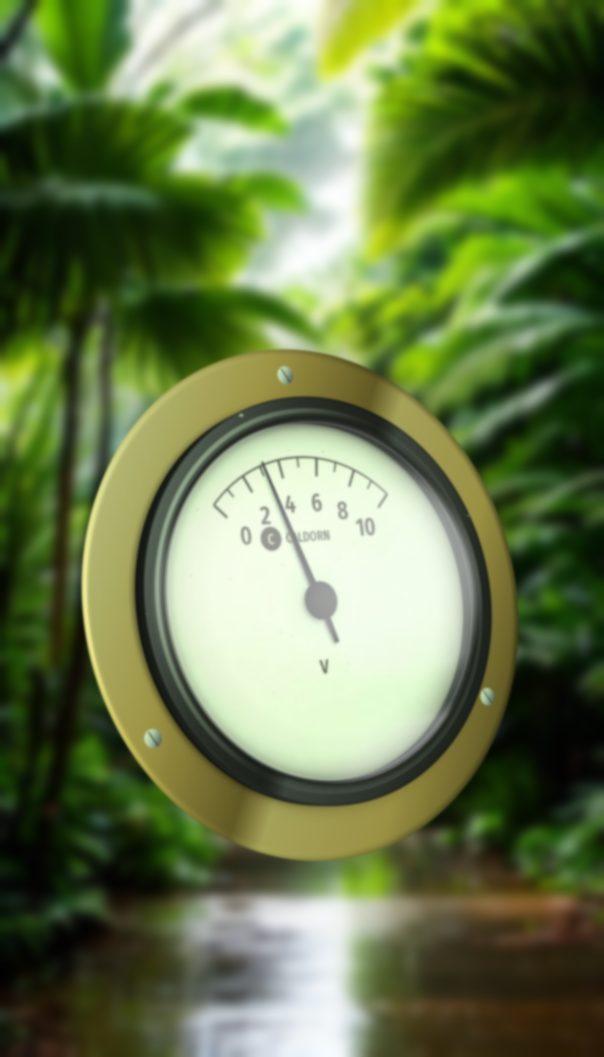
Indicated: 3; V
